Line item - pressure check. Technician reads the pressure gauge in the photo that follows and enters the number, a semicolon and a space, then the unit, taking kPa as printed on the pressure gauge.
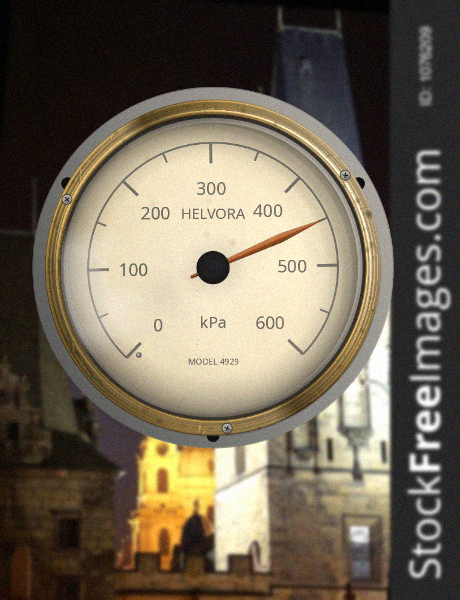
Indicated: 450; kPa
